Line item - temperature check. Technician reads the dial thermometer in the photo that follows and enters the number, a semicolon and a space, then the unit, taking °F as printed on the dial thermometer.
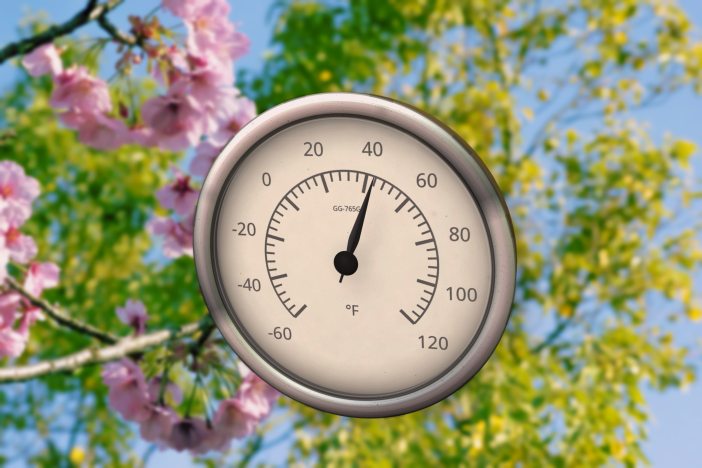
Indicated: 44; °F
